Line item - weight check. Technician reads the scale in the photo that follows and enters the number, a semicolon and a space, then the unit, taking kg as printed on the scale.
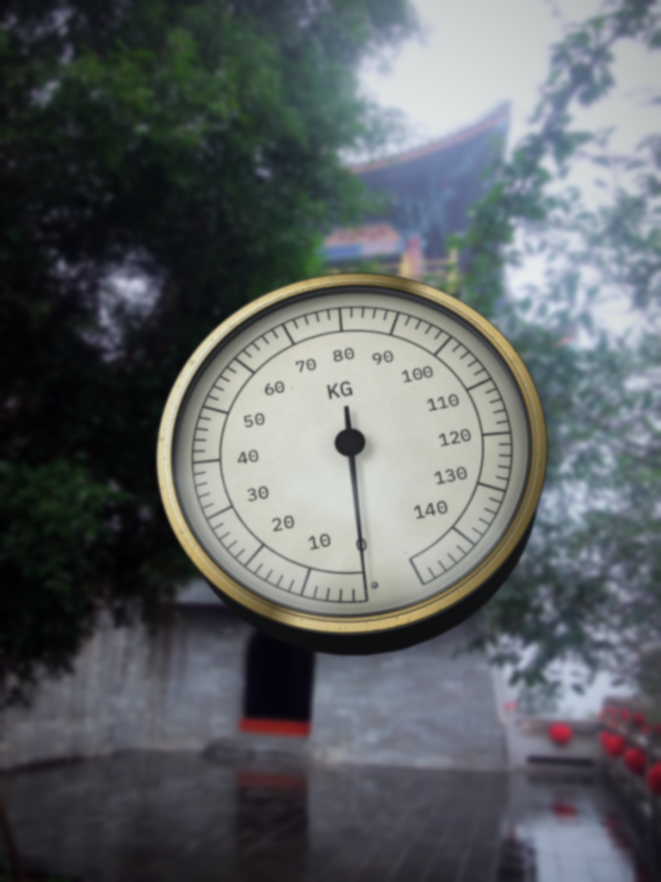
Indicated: 0; kg
